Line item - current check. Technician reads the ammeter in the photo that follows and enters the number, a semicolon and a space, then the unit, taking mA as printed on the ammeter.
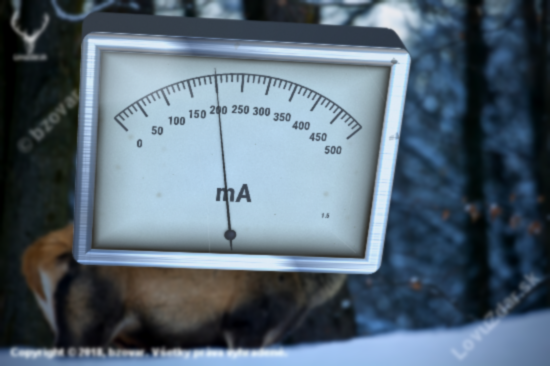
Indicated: 200; mA
